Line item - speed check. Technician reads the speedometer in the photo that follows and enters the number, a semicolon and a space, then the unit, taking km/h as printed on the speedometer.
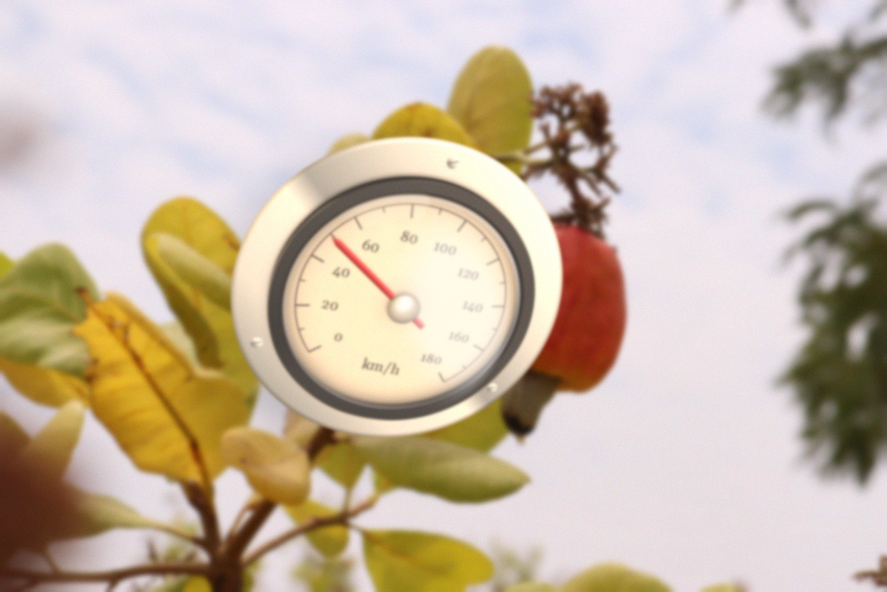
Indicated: 50; km/h
